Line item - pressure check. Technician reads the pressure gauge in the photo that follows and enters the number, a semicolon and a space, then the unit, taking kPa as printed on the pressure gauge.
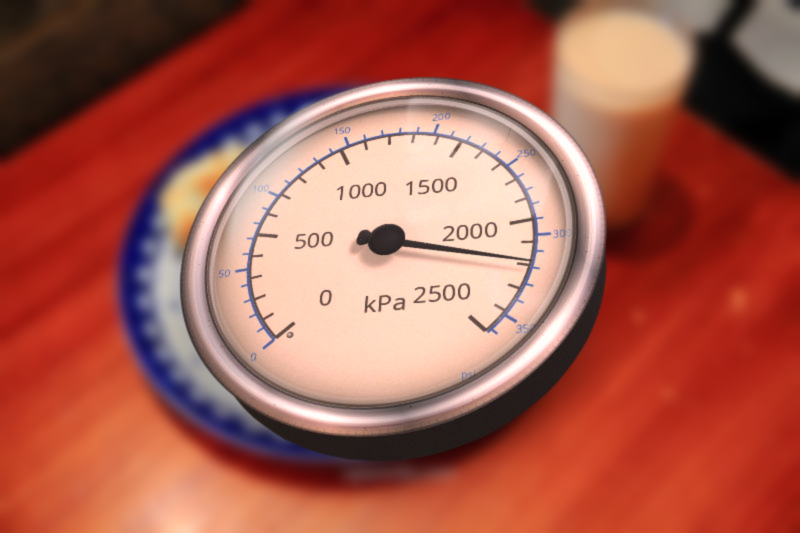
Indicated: 2200; kPa
